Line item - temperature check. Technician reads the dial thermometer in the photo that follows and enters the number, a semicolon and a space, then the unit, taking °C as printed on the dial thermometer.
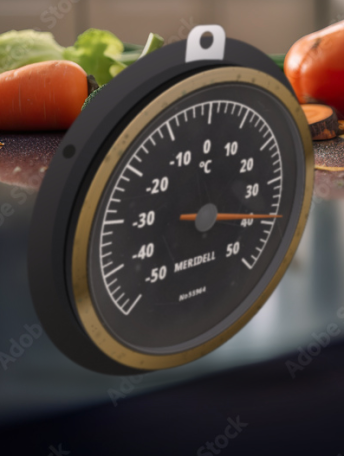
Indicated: 38; °C
